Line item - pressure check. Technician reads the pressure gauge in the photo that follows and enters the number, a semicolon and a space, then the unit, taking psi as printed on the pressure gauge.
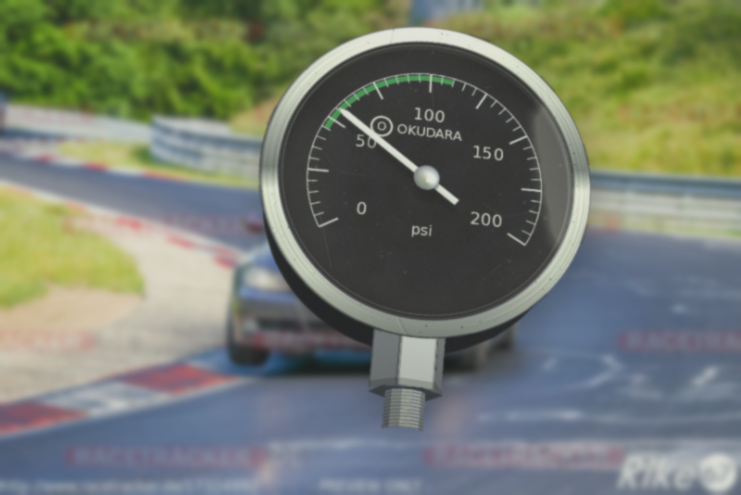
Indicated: 55; psi
